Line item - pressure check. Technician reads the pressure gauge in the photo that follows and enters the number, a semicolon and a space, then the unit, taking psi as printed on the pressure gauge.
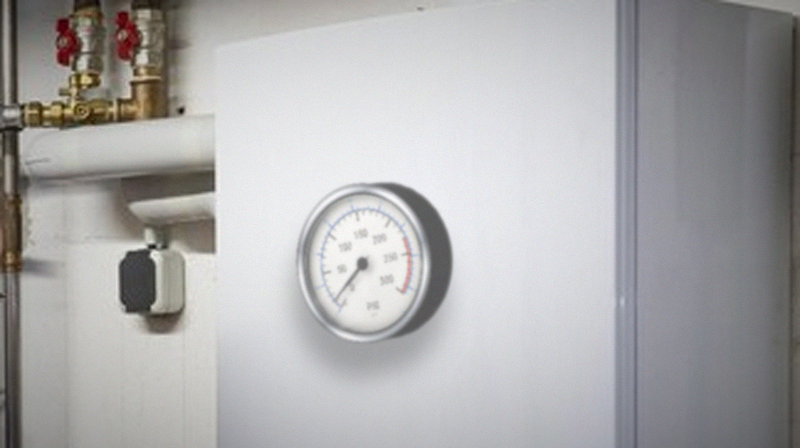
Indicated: 10; psi
